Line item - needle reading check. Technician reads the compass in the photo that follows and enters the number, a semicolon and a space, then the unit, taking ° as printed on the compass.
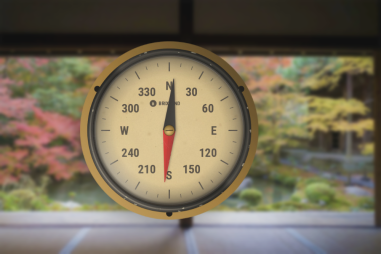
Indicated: 185; °
